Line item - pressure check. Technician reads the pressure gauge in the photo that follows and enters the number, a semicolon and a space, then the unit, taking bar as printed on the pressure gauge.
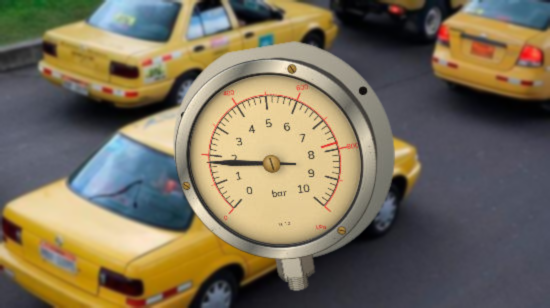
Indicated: 1.8; bar
